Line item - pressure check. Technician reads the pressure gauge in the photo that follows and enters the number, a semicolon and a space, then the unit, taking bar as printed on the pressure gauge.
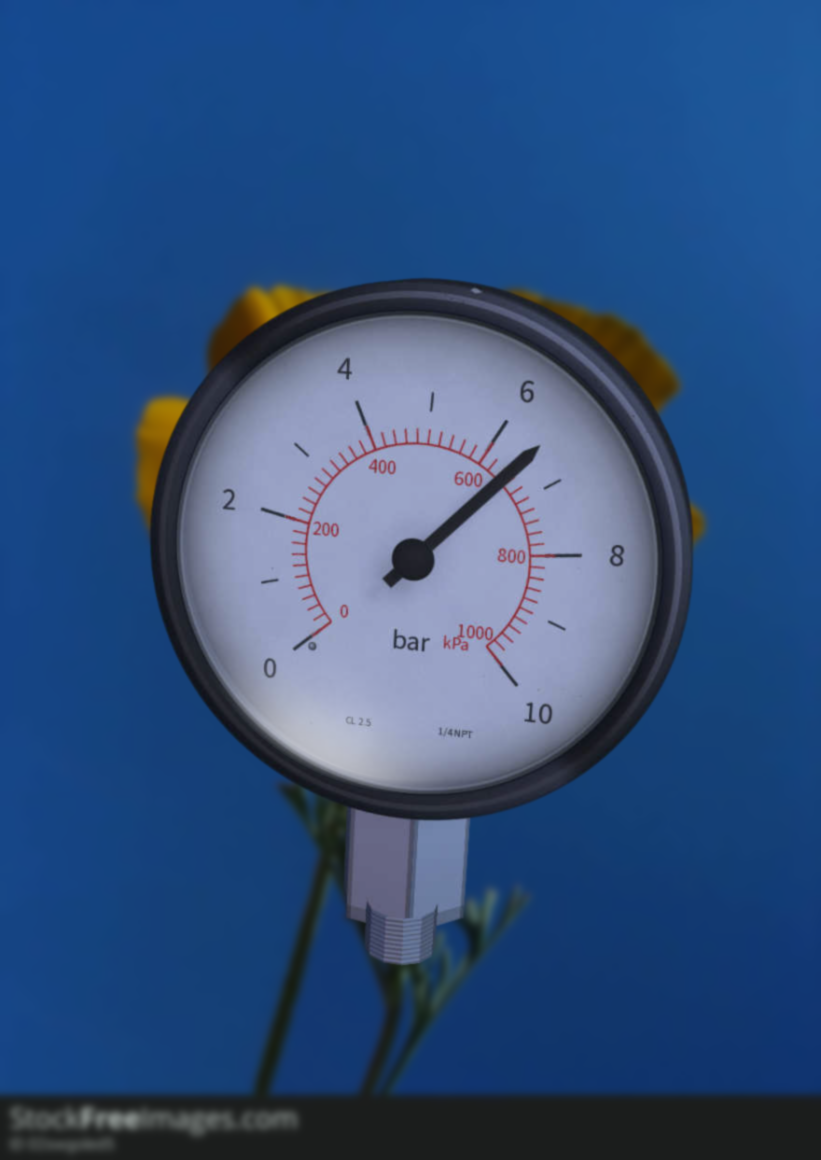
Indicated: 6.5; bar
